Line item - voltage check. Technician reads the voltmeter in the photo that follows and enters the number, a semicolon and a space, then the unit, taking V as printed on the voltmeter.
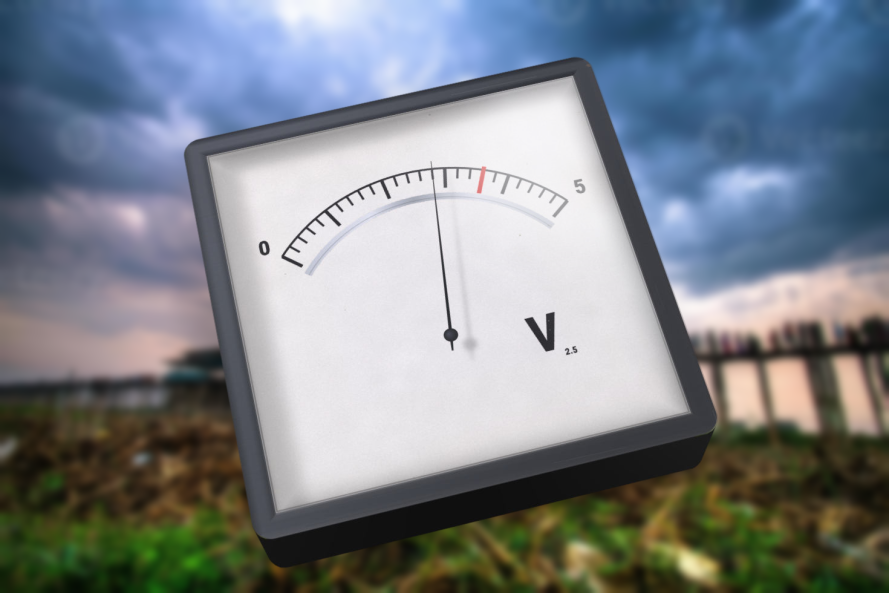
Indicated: 2.8; V
